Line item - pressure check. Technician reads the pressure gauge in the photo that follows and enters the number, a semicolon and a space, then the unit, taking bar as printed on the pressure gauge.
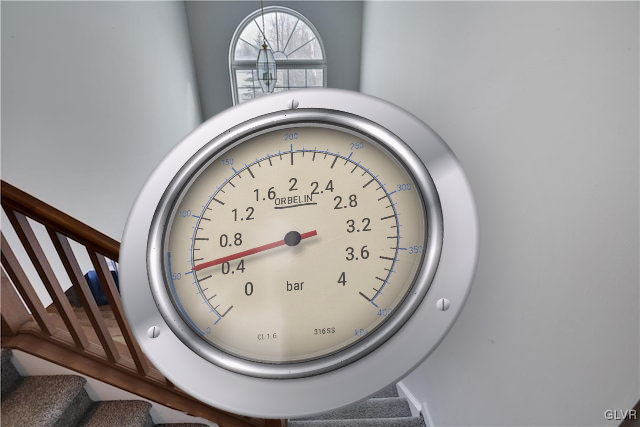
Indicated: 0.5; bar
